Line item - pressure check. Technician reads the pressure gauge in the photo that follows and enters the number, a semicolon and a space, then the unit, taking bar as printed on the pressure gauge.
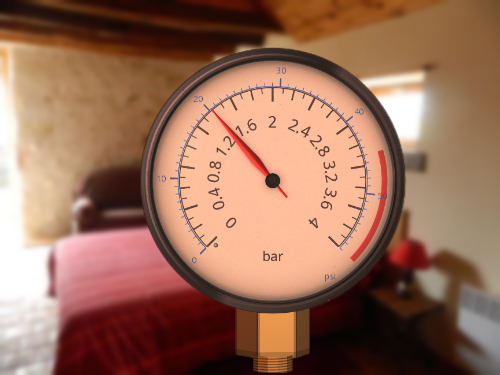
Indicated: 1.4; bar
